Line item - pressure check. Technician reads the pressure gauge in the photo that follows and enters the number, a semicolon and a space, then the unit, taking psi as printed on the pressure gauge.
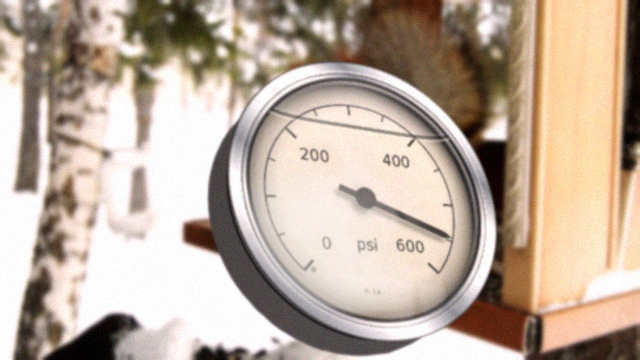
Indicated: 550; psi
